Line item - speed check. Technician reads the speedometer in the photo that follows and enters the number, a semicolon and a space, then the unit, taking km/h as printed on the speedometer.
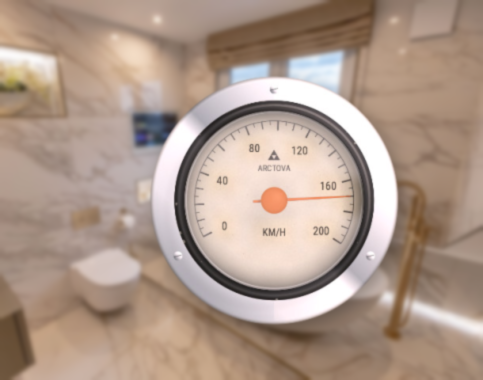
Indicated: 170; km/h
